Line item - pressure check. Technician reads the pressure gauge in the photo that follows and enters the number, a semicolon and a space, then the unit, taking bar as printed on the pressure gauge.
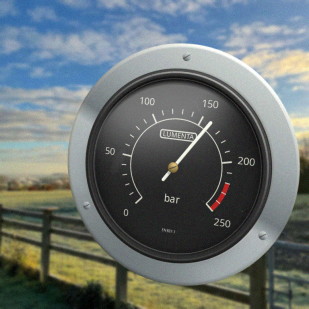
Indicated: 160; bar
